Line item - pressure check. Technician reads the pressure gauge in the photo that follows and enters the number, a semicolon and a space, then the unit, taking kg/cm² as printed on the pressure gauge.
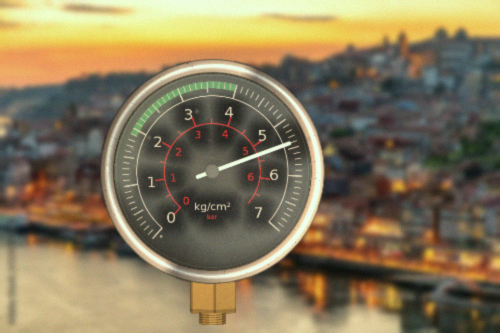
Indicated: 5.4; kg/cm²
